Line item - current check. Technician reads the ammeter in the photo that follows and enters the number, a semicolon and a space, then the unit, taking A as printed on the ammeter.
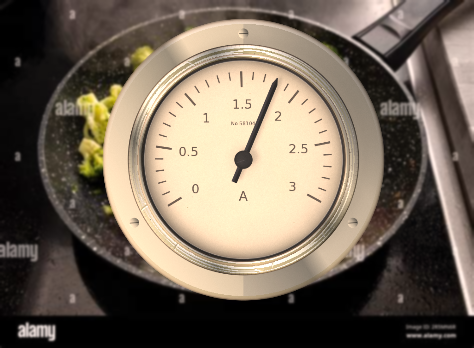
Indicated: 1.8; A
